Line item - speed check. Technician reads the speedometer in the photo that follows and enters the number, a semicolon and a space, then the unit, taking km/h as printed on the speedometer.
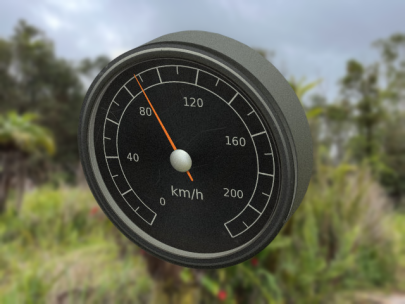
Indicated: 90; km/h
